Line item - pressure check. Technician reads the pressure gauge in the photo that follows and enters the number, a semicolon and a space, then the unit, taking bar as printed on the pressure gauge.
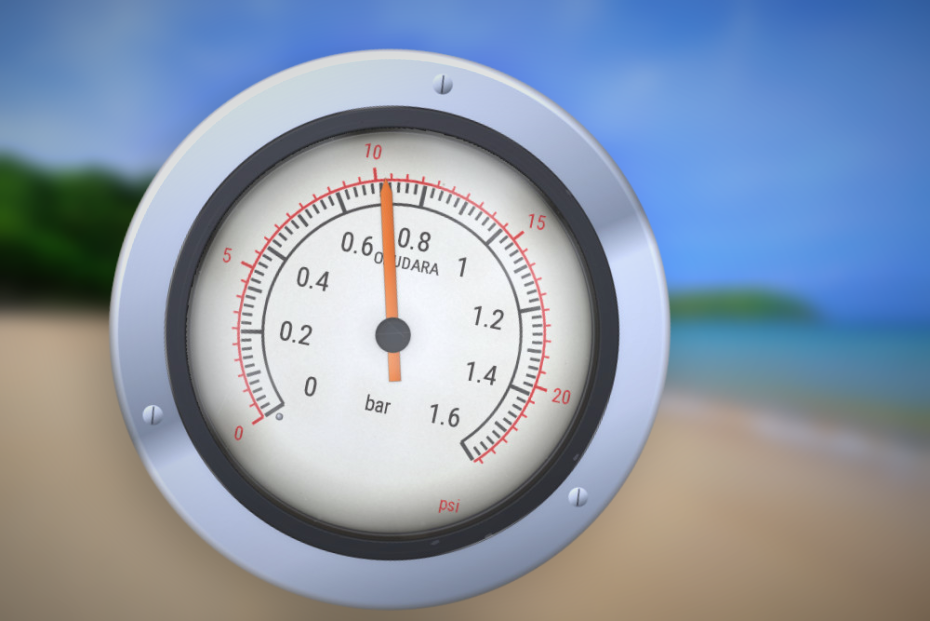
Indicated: 0.71; bar
